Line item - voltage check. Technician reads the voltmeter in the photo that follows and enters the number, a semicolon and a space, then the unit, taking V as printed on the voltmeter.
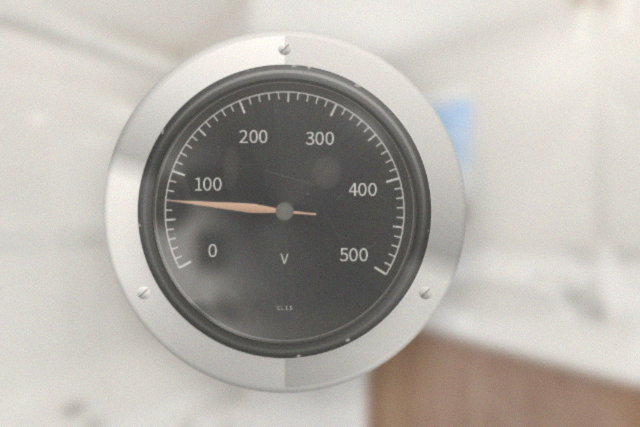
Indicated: 70; V
